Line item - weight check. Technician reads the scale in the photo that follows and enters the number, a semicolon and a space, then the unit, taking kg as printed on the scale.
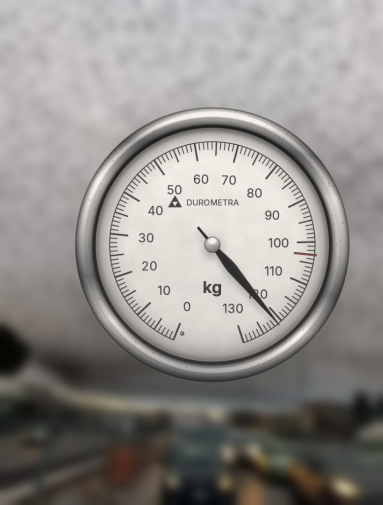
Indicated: 121; kg
